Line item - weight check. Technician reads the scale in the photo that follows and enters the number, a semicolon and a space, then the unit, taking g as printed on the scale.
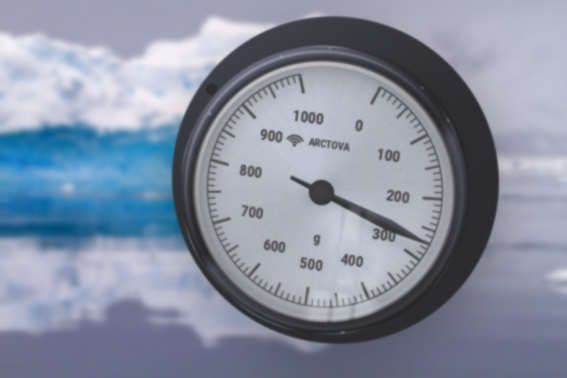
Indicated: 270; g
